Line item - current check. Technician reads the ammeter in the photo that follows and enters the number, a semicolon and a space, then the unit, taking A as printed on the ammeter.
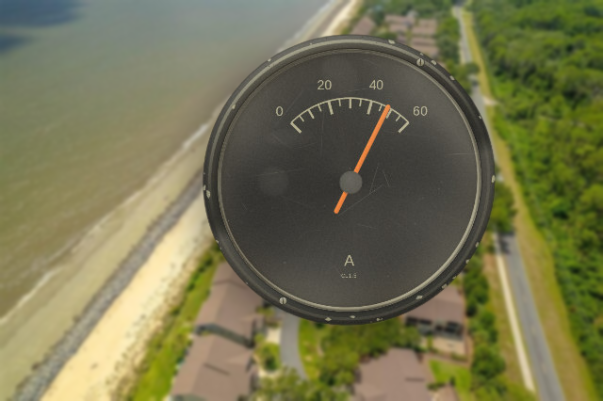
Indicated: 47.5; A
